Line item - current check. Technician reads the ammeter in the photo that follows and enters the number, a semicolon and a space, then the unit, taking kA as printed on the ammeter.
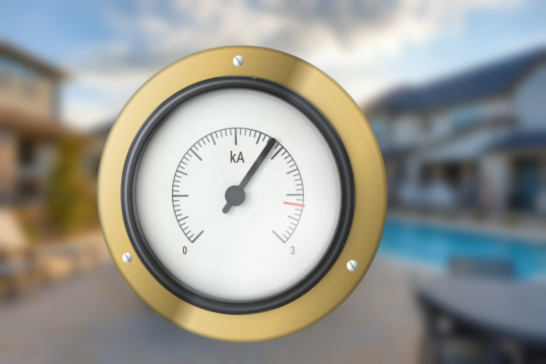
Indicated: 1.9; kA
